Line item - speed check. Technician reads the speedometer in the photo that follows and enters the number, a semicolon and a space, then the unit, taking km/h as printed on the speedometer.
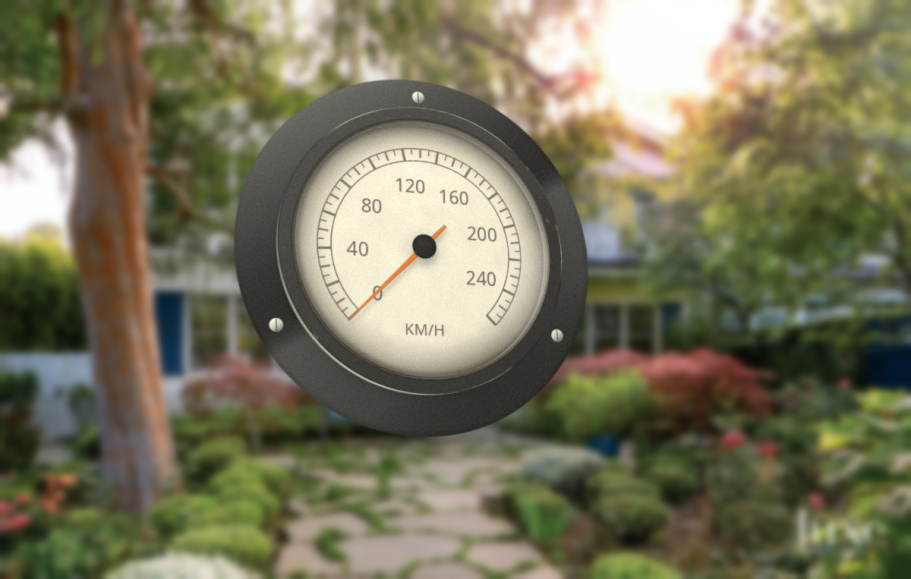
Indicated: 0; km/h
